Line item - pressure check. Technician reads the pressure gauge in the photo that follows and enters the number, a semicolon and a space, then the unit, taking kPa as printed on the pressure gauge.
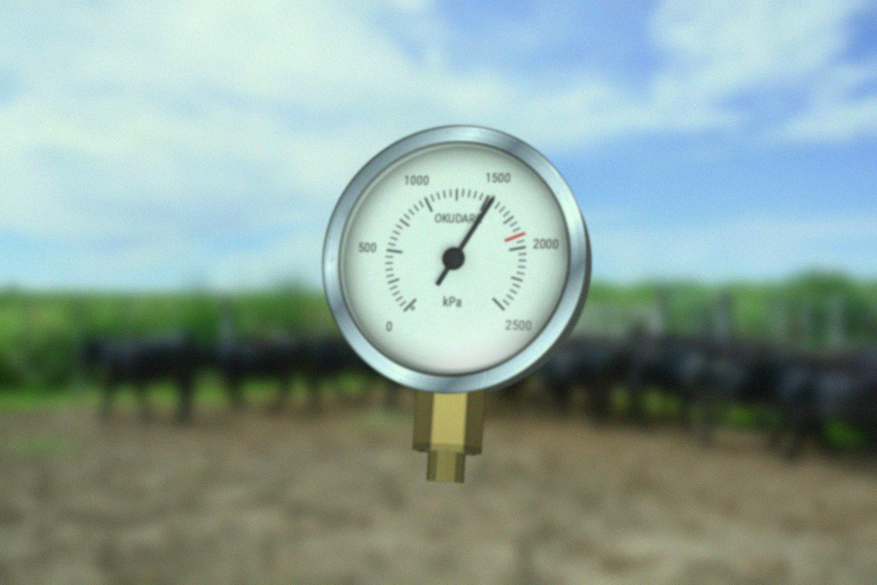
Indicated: 1550; kPa
